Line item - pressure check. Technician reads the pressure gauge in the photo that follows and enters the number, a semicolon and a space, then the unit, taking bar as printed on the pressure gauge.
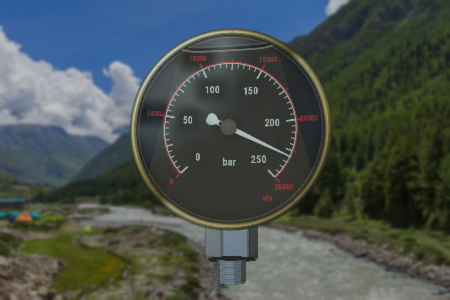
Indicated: 230; bar
